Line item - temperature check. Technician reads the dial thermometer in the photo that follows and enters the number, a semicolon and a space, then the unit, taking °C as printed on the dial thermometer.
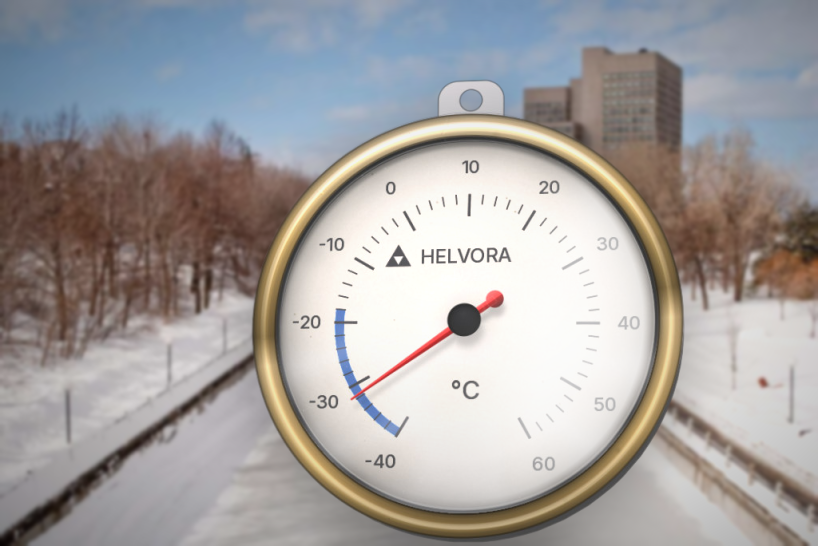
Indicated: -32; °C
